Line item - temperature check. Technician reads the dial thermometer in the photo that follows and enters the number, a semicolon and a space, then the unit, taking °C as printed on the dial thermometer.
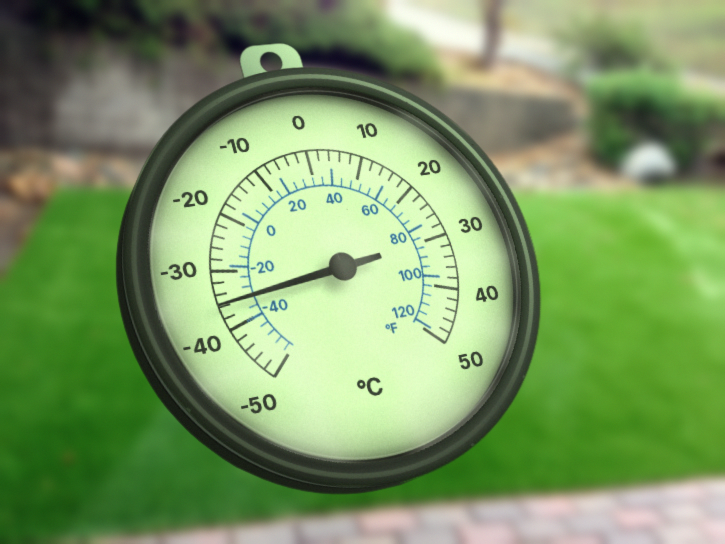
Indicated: -36; °C
